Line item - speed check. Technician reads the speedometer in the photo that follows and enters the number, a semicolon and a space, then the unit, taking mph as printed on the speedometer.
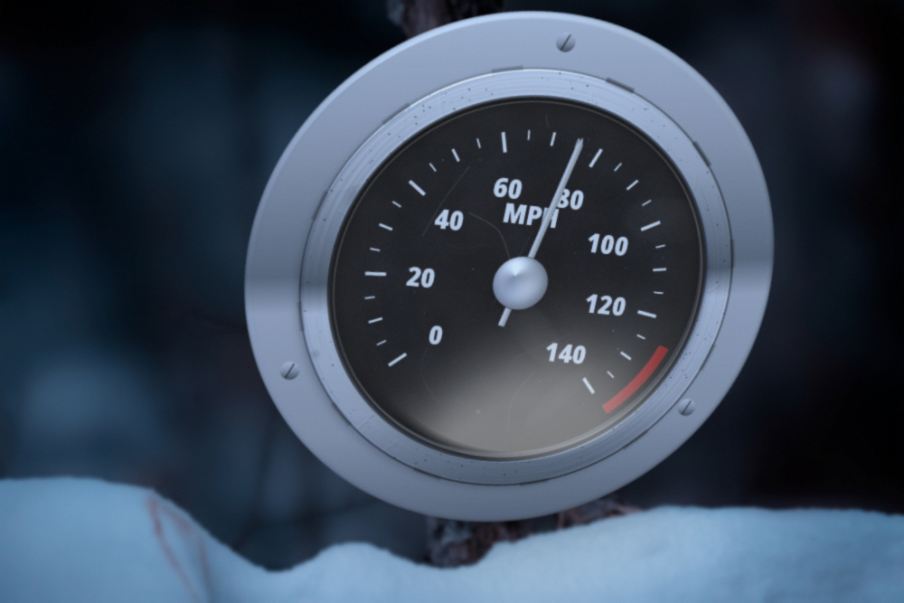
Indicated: 75; mph
